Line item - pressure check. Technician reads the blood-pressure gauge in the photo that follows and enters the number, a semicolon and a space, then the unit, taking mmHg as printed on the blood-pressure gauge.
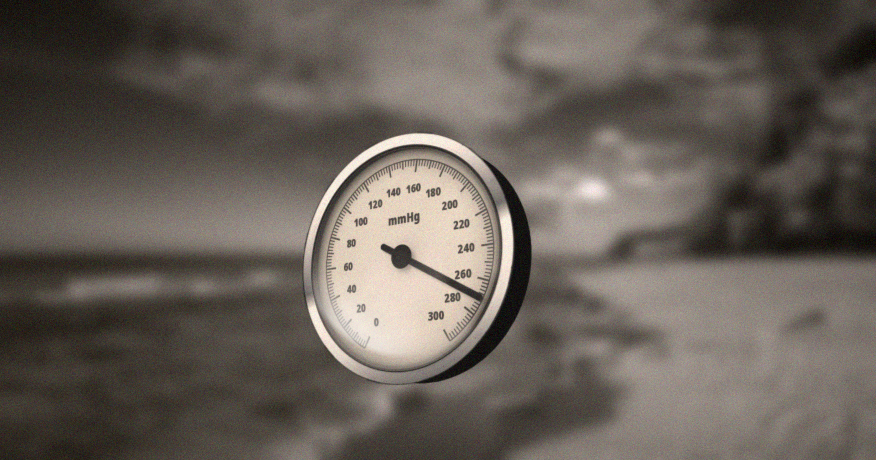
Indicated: 270; mmHg
